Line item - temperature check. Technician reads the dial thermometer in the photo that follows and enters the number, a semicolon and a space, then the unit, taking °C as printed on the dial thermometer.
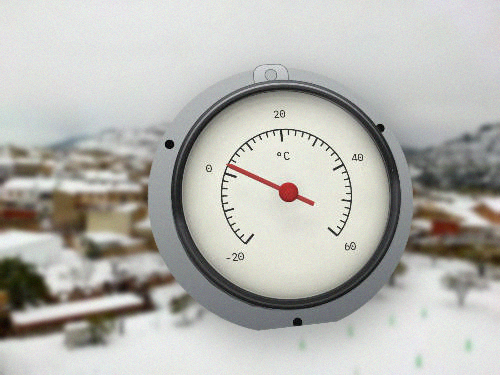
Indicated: 2; °C
